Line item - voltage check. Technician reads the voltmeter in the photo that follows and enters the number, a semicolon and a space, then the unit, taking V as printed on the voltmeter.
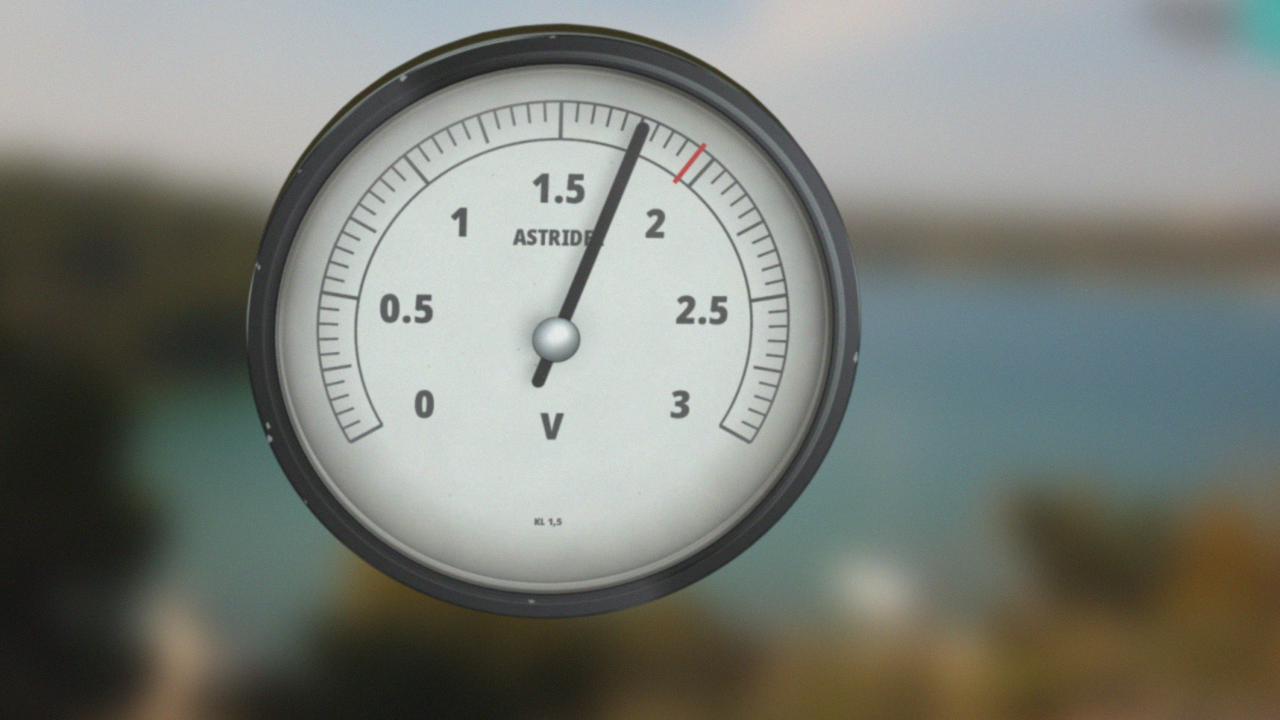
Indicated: 1.75; V
